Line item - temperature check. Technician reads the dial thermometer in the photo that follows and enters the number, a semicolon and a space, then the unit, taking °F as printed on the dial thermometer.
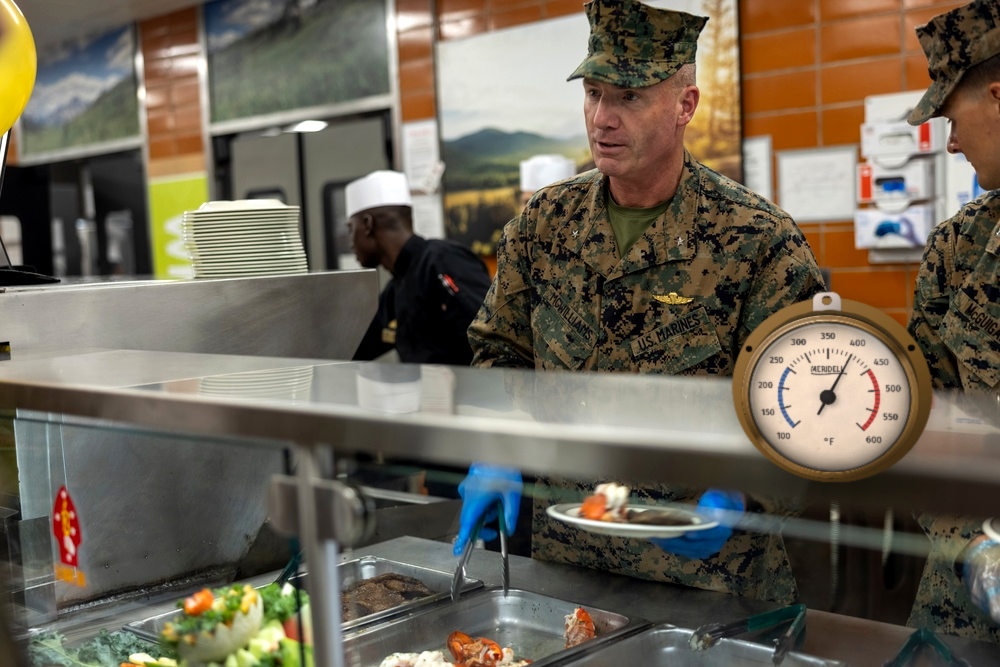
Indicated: 400; °F
